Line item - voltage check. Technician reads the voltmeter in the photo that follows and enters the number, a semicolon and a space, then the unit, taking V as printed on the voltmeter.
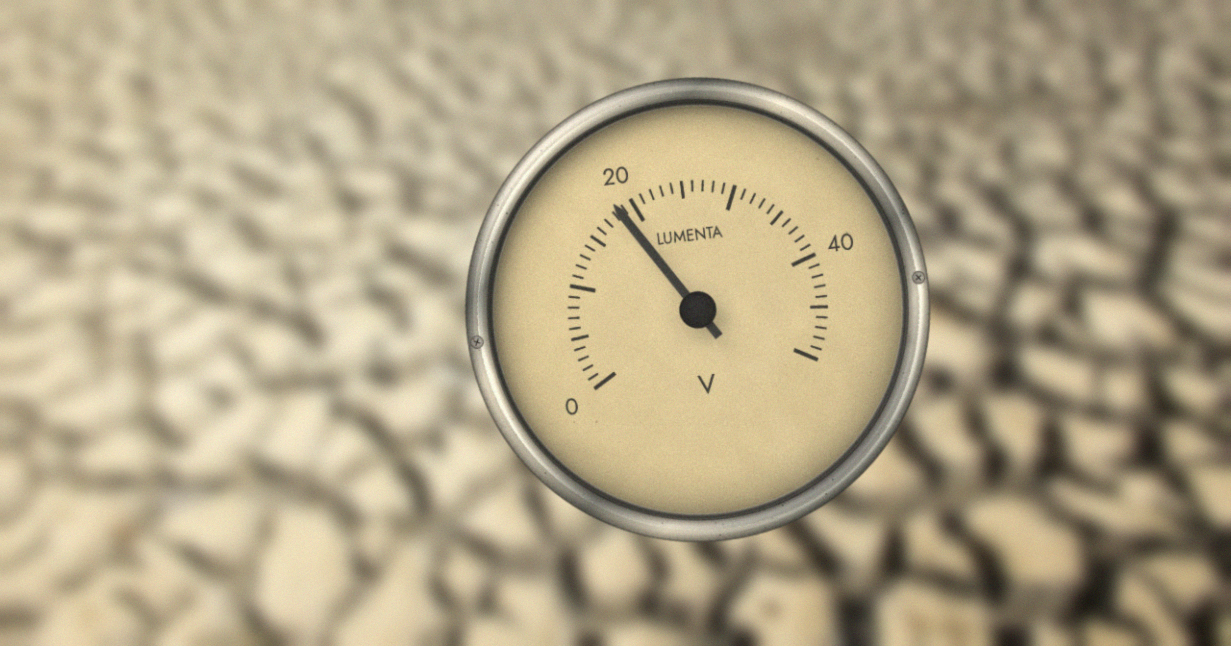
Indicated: 18.5; V
